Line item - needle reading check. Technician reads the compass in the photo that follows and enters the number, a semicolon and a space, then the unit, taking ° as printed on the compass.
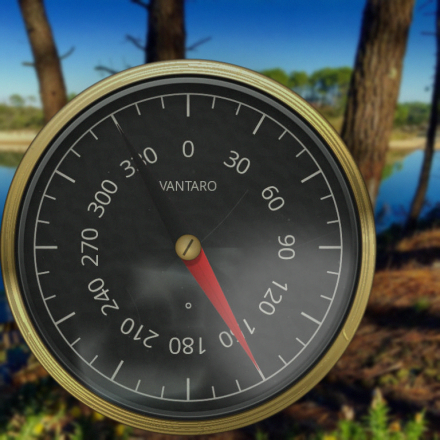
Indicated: 150; °
